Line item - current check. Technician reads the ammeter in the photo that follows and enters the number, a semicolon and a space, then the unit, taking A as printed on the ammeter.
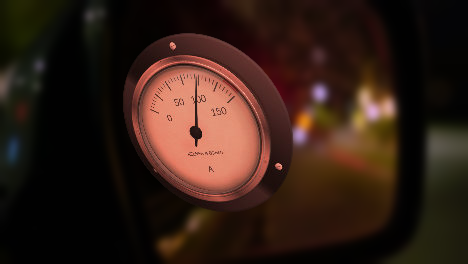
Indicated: 100; A
